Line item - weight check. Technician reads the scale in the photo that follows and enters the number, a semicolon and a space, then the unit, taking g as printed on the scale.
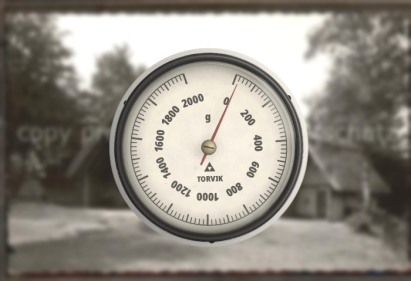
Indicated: 20; g
